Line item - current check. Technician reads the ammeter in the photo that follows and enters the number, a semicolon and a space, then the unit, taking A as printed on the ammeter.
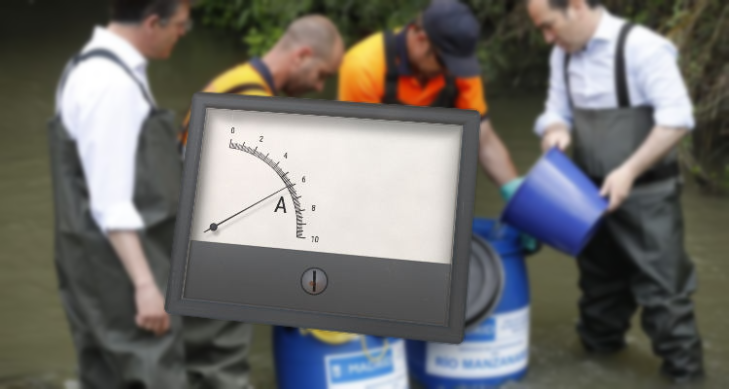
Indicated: 6; A
